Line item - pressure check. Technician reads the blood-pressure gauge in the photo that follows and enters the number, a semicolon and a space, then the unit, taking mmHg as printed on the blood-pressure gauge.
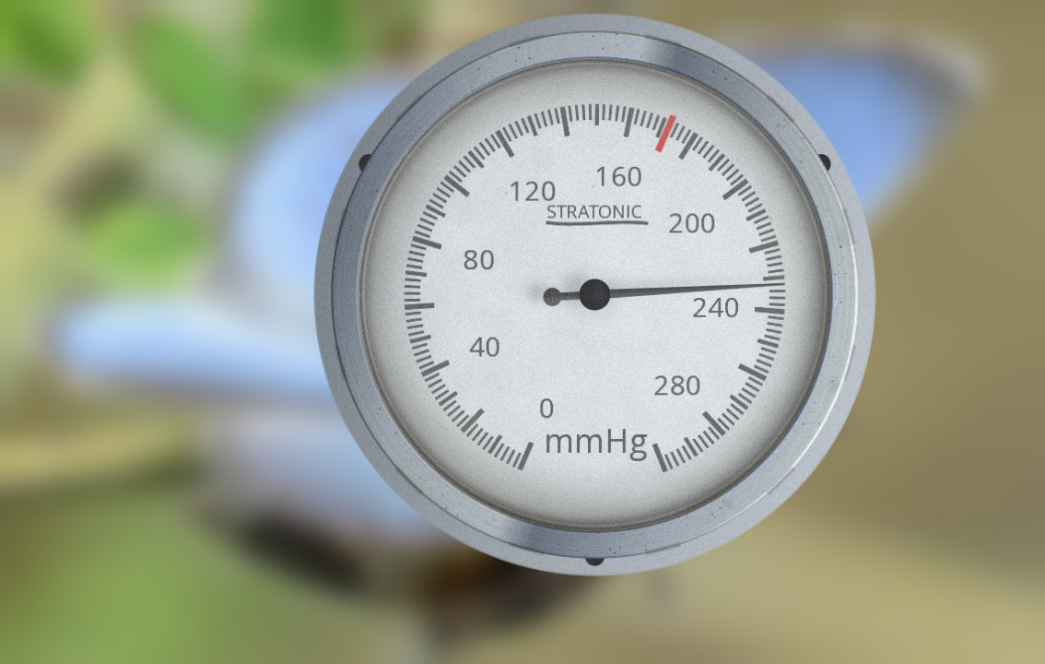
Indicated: 232; mmHg
